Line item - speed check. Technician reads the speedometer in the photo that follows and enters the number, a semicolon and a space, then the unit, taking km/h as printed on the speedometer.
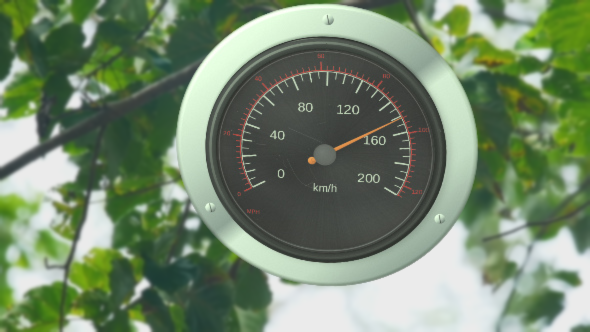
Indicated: 150; km/h
